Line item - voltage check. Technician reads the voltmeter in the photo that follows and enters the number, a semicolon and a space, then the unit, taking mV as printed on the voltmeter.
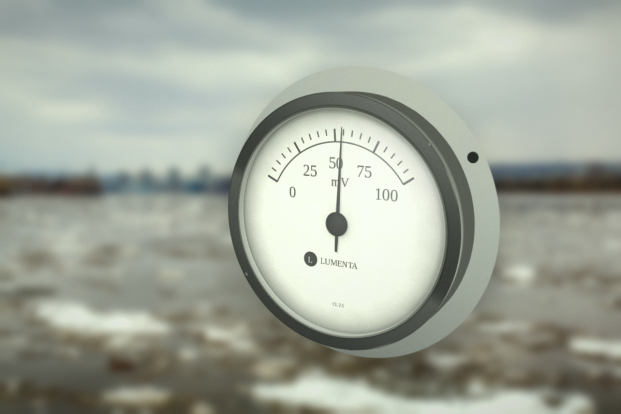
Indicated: 55; mV
